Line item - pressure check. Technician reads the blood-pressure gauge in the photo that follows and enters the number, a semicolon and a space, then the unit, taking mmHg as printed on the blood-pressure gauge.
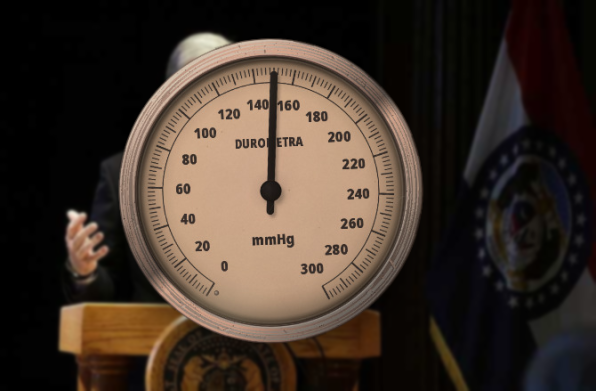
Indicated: 150; mmHg
